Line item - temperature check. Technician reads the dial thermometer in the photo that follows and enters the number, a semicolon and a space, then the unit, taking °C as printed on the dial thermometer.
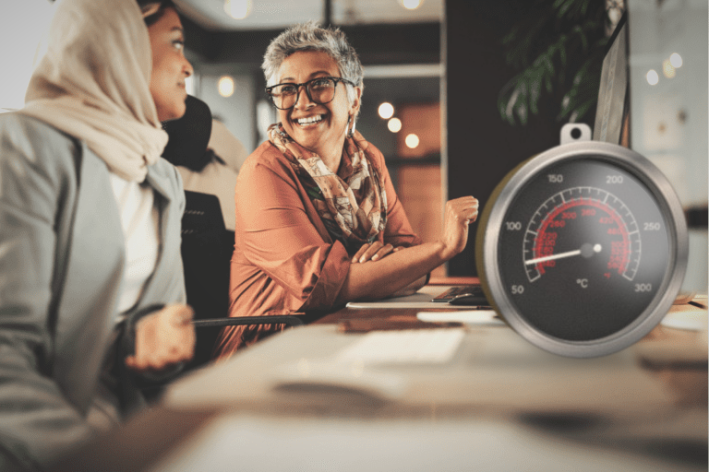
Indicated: 70; °C
